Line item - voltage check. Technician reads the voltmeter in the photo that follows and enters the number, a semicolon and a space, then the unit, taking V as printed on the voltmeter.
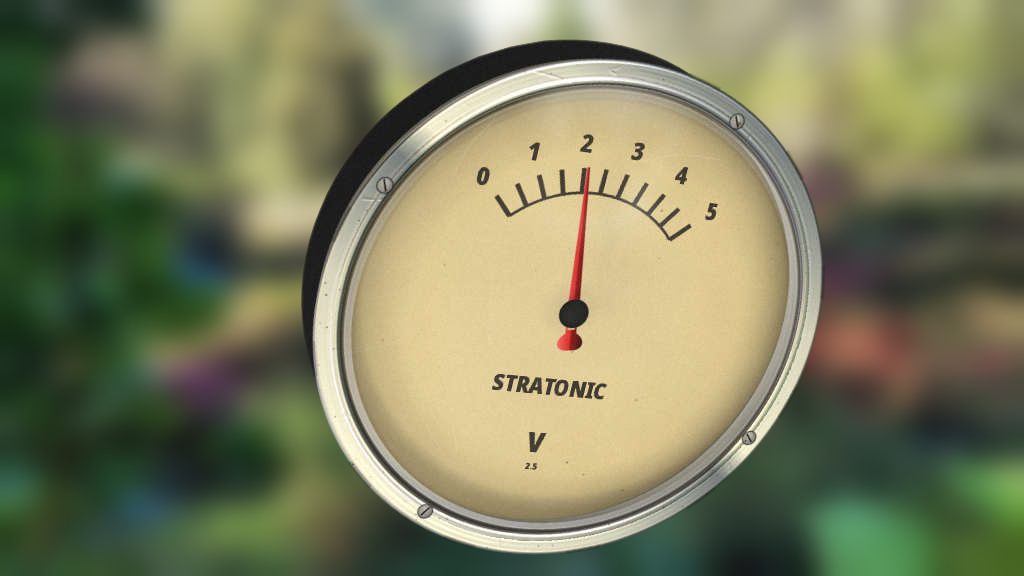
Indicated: 2; V
